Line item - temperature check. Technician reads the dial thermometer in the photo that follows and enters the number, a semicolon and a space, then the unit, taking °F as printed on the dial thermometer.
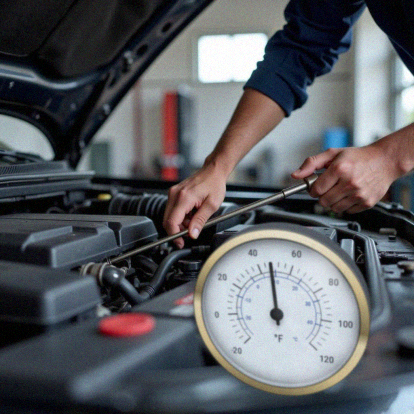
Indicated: 48; °F
